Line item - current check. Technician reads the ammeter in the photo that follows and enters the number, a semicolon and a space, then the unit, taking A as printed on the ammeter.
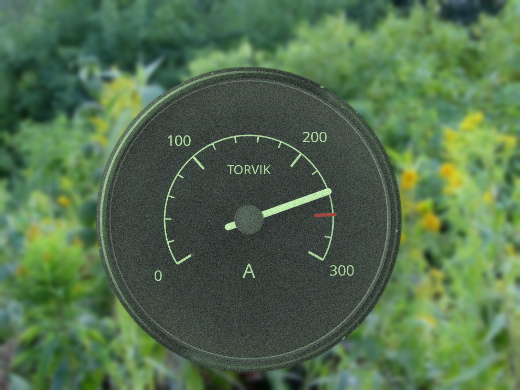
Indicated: 240; A
